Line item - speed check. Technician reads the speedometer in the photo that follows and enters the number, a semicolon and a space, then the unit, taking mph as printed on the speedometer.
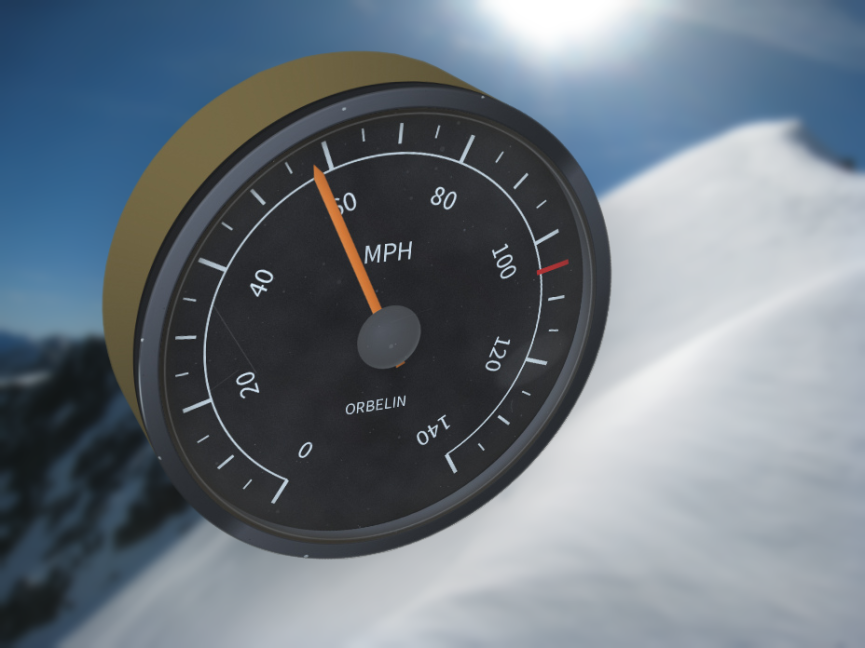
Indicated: 57.5; mph
